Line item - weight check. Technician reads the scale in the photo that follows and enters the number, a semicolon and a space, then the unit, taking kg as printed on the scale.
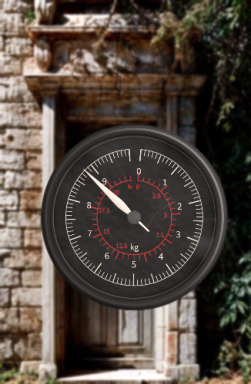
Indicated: 8.8; kg
